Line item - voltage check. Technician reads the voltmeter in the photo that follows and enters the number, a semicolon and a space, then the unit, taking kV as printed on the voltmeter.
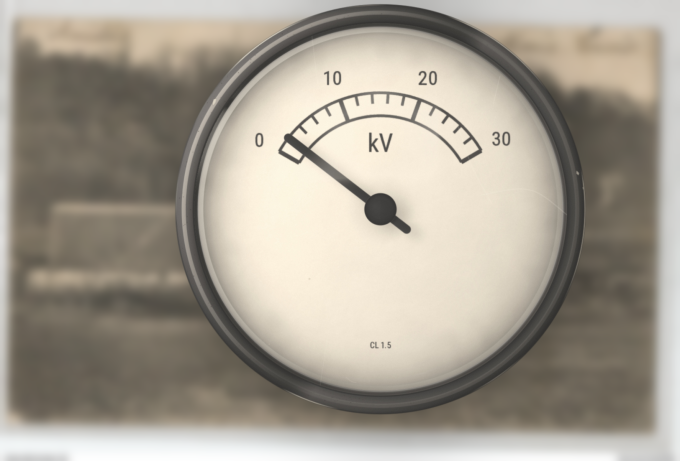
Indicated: 2; kV
